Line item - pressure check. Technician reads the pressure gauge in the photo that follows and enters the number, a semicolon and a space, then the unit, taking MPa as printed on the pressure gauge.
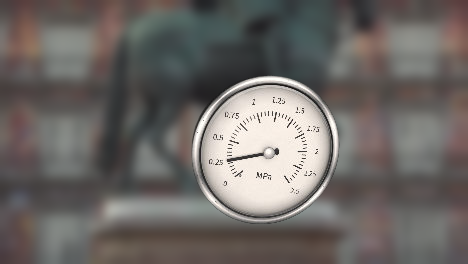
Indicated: 0.25; MPa
